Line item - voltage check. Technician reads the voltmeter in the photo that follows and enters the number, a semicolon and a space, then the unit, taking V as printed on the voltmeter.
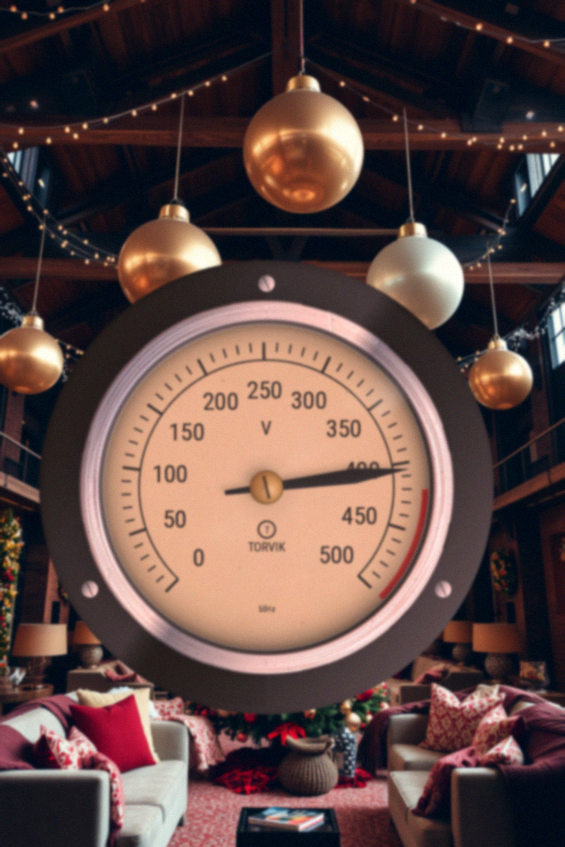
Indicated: 405; V
